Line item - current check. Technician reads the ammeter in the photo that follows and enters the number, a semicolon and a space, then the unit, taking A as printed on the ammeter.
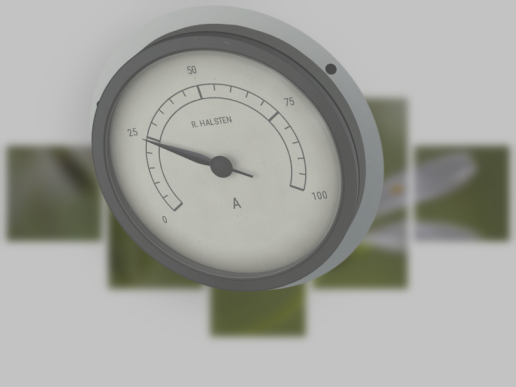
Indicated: 25; A
